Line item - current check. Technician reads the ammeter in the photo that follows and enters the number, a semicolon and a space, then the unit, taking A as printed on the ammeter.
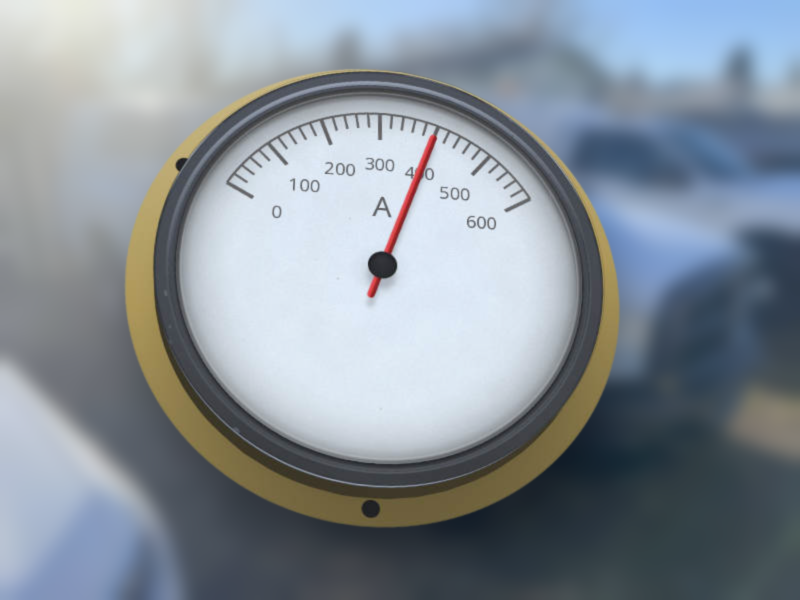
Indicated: 400; A
